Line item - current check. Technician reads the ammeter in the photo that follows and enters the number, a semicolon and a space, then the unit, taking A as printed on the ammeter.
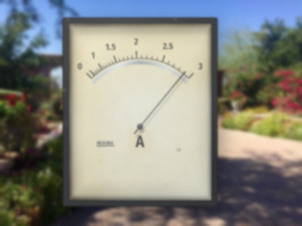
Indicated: 2.9; A
